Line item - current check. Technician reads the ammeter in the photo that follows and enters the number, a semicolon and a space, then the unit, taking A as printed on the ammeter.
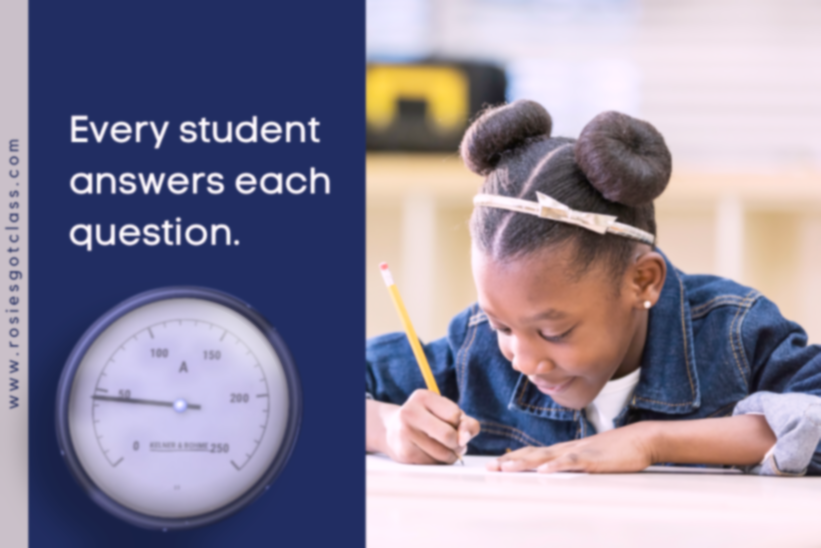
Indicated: 45; A
